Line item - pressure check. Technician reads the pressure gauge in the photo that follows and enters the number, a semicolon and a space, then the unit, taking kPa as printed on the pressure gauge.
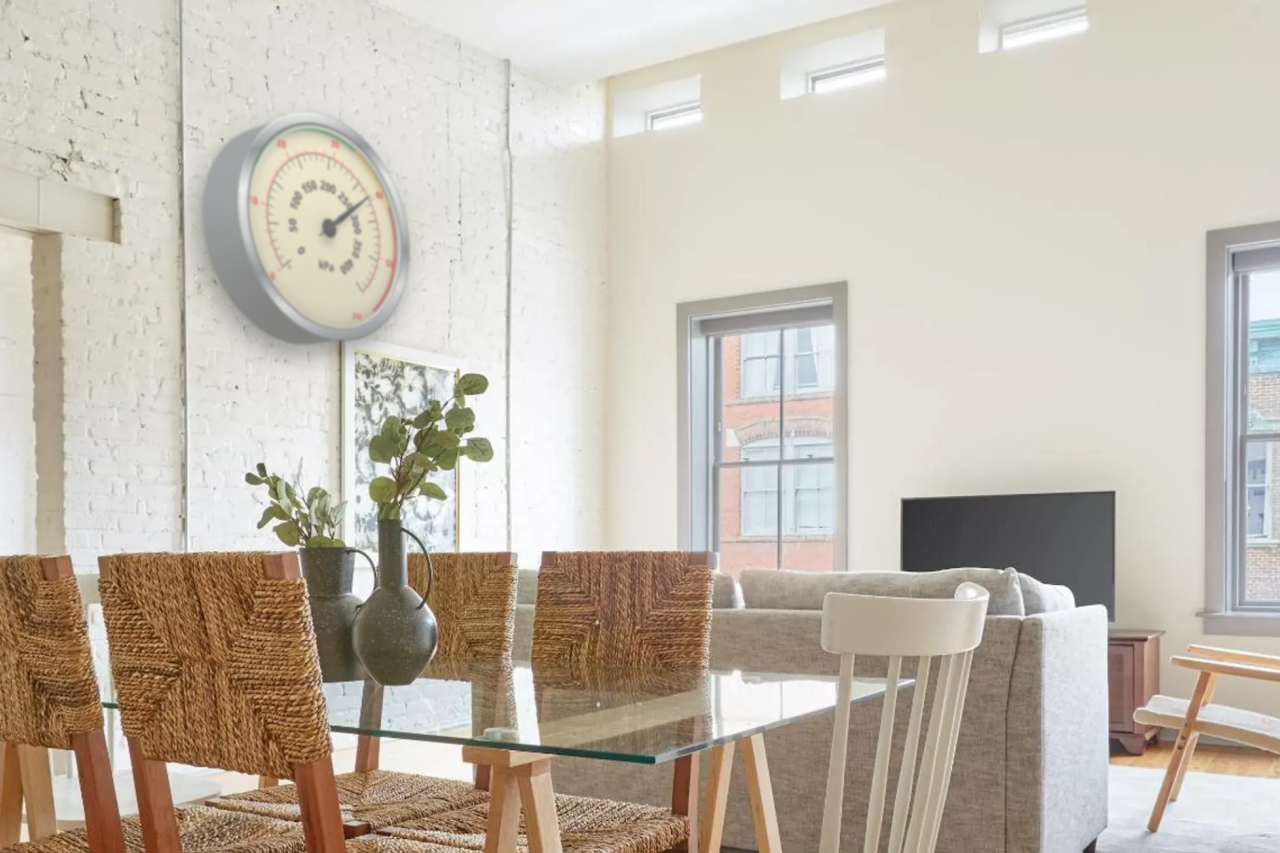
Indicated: 270; kPa
